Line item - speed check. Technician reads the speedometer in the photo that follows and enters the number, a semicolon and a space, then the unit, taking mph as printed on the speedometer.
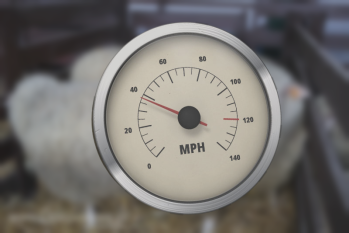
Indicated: 37.5; mph
